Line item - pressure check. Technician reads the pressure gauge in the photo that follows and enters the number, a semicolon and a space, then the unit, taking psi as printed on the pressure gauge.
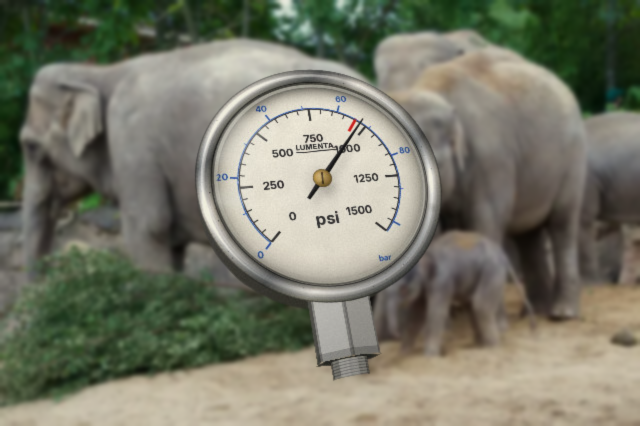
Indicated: 975; psi
